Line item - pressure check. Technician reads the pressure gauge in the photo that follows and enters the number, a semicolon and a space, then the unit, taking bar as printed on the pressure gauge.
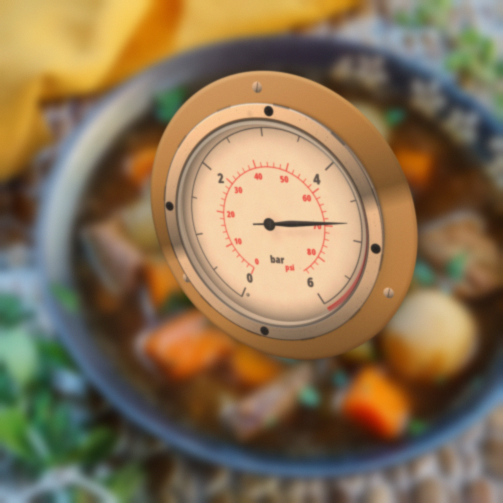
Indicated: 4.75; bar
